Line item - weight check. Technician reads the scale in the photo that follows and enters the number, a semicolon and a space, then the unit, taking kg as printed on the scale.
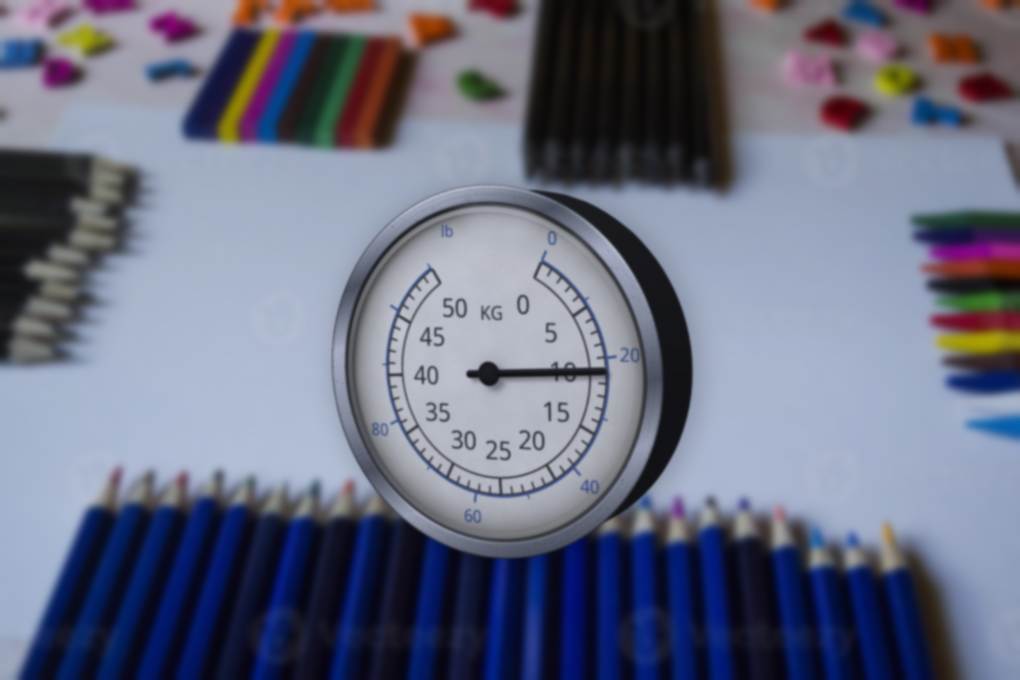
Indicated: 10; kg
